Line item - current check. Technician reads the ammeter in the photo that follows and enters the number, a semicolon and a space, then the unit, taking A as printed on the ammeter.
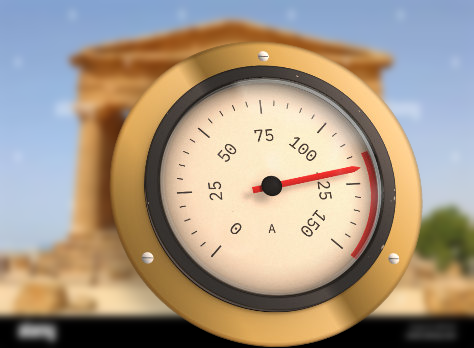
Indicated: 120; A
